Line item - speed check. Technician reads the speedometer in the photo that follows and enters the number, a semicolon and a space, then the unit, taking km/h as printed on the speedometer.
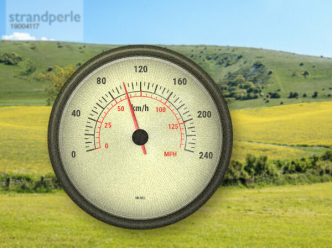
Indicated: 100; km/h
